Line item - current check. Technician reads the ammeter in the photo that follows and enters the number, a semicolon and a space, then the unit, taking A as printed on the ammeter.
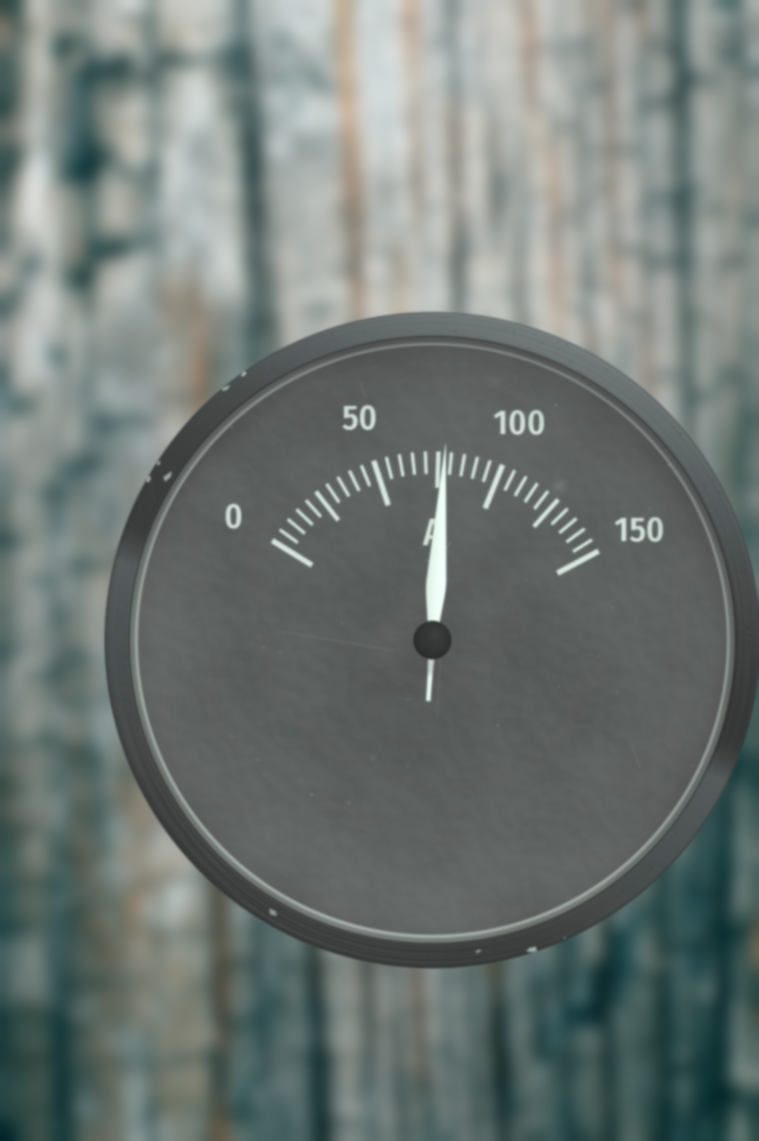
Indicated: 77.5; A
